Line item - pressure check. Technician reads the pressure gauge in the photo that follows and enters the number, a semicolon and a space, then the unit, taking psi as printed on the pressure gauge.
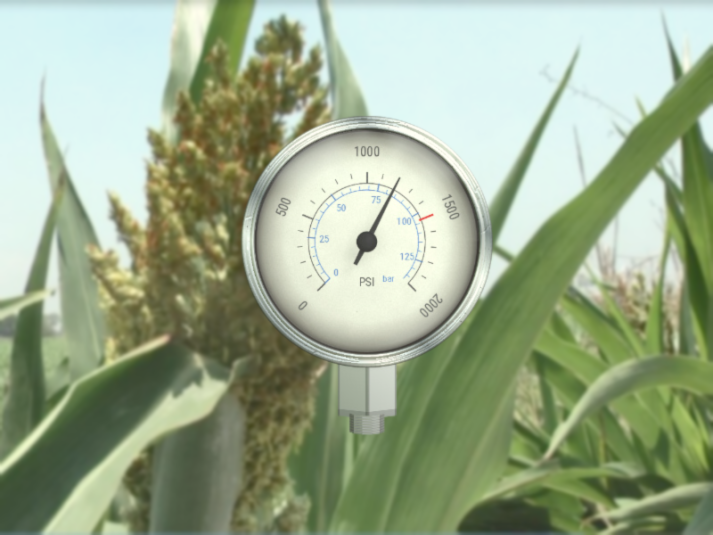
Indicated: 1200; psi
